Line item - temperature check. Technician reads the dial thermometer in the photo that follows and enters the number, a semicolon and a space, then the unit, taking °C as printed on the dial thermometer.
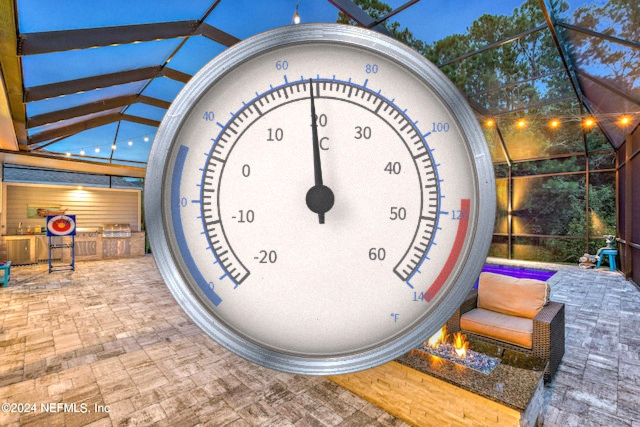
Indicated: 19; °C
